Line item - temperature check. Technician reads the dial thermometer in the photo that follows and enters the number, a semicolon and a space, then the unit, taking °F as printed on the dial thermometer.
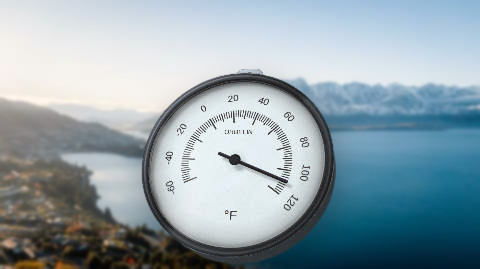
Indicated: 110; °F
